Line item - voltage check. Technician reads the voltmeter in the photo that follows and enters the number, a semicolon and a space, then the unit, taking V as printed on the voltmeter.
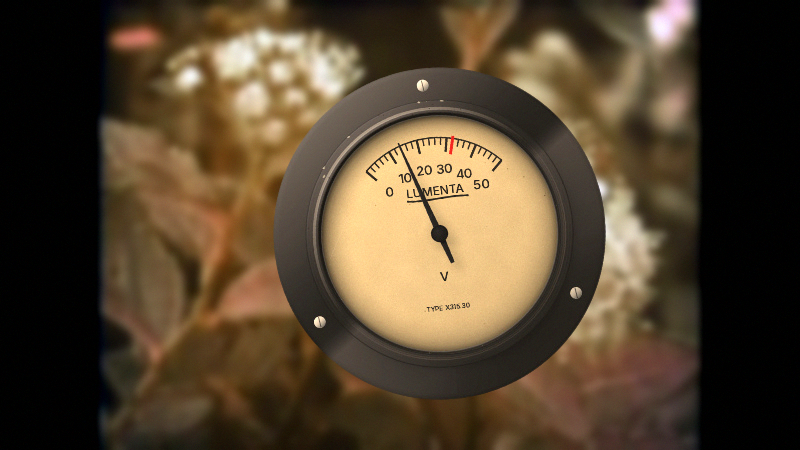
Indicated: 14; V
